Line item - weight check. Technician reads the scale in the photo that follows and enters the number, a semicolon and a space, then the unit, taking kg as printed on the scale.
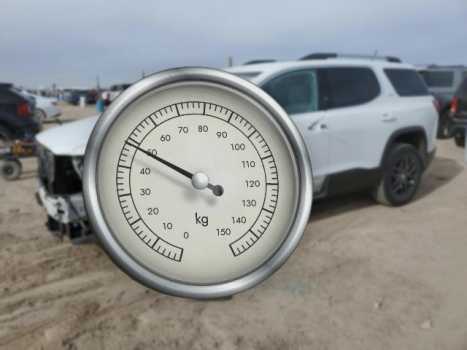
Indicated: 48; kg
